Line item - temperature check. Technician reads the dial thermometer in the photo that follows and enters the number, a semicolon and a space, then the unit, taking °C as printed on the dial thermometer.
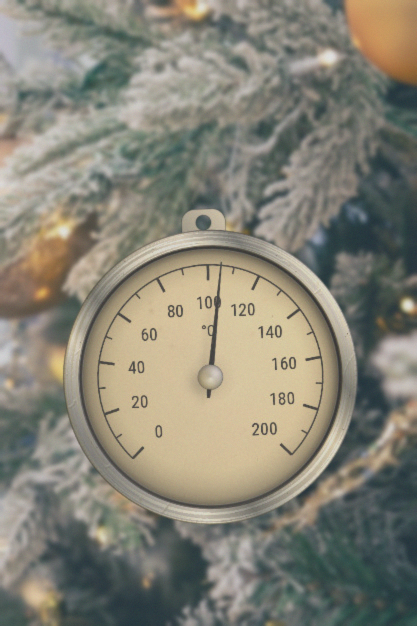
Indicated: 105; °C
